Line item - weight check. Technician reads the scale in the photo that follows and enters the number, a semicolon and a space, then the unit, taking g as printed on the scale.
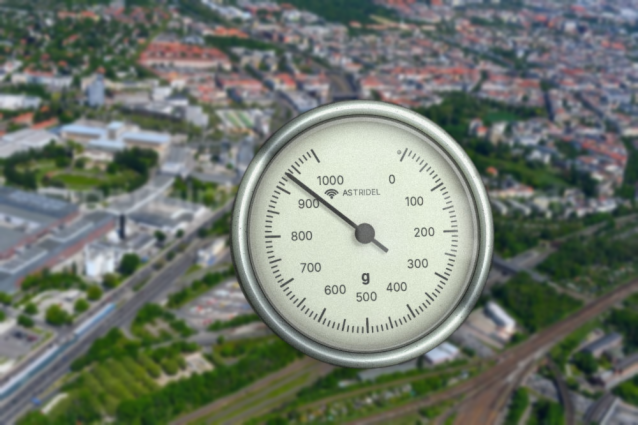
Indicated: 930; g
